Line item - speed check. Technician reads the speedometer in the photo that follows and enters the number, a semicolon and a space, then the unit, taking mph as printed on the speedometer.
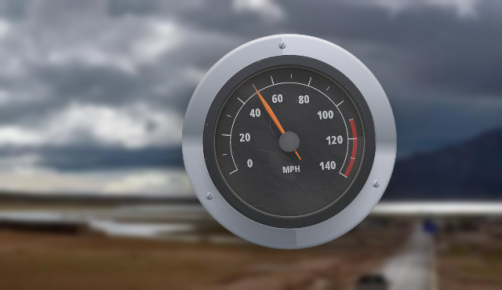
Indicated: 50; mph
